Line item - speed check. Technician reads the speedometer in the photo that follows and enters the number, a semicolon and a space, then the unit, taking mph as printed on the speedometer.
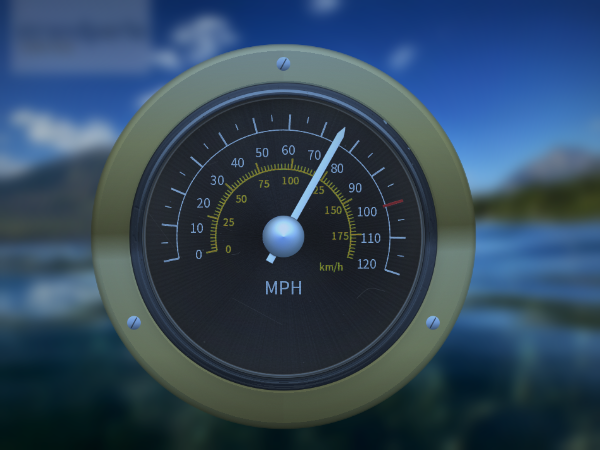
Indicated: 75; mph
